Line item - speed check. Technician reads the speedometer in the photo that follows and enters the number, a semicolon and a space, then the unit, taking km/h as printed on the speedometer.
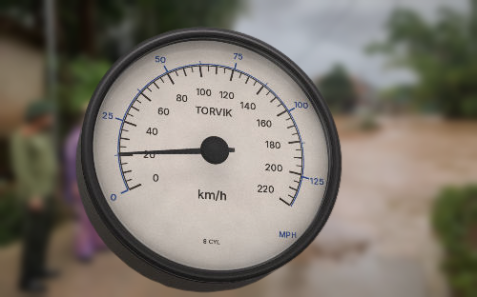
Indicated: 20; km/h
